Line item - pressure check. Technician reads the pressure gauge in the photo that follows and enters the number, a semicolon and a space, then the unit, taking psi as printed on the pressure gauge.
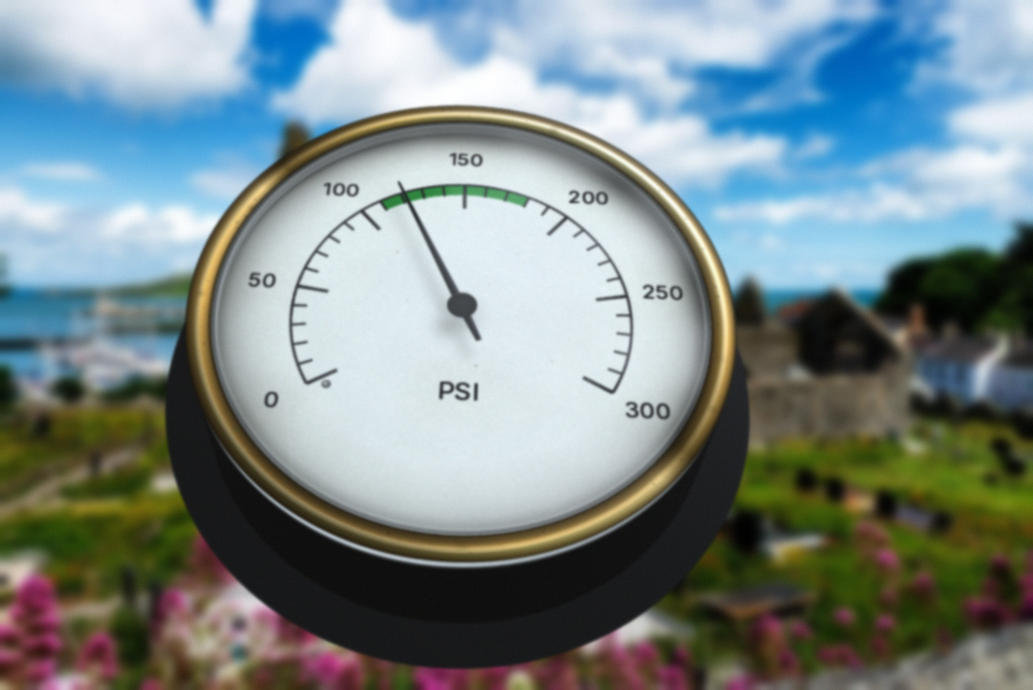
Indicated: 120; psi
